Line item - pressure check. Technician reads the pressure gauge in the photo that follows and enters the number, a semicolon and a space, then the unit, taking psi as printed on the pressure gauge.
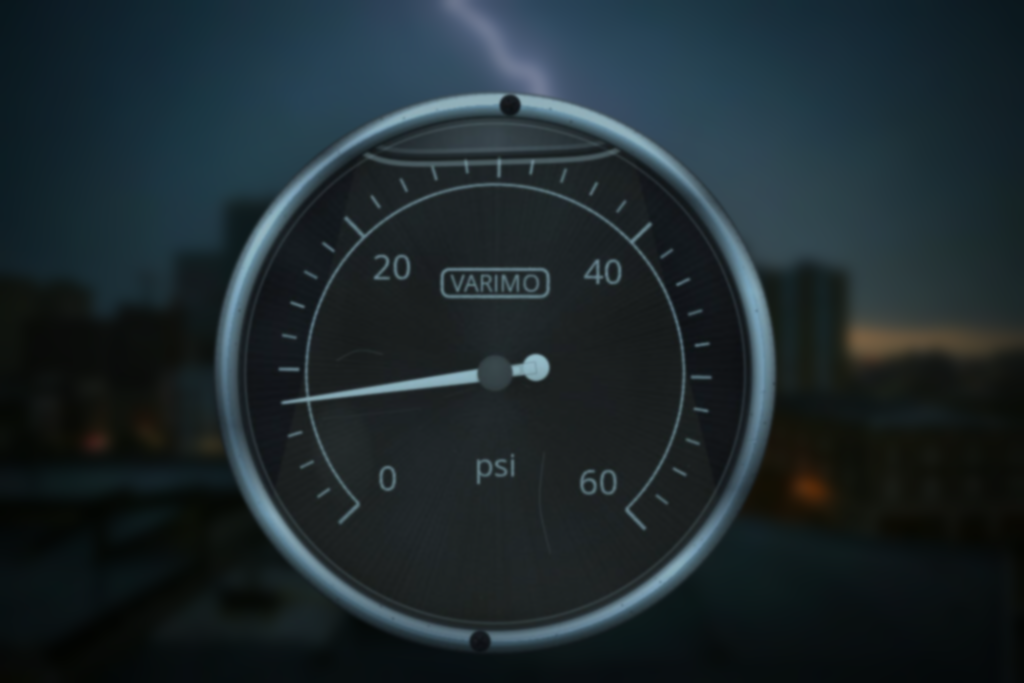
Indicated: 8; psi
